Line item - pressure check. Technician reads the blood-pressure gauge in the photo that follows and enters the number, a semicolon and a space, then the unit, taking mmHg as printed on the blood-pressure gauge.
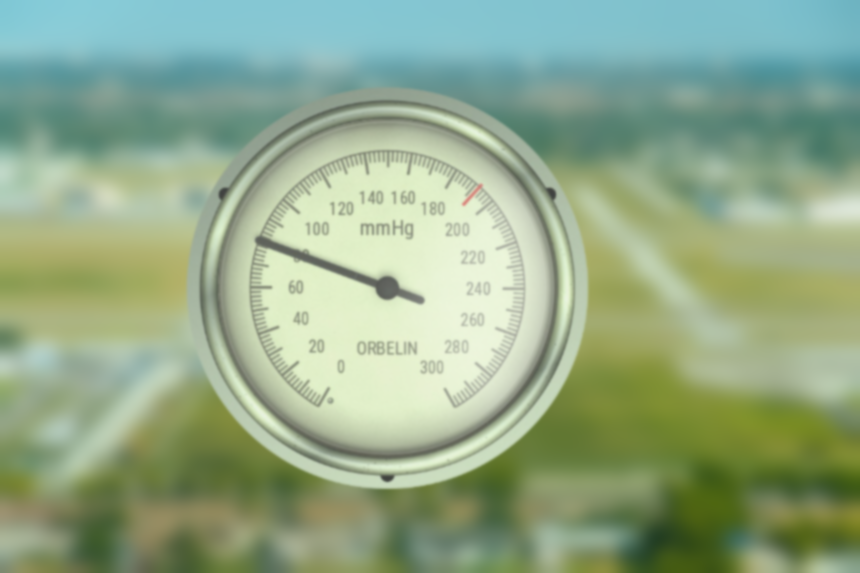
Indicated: 80; mmHg
